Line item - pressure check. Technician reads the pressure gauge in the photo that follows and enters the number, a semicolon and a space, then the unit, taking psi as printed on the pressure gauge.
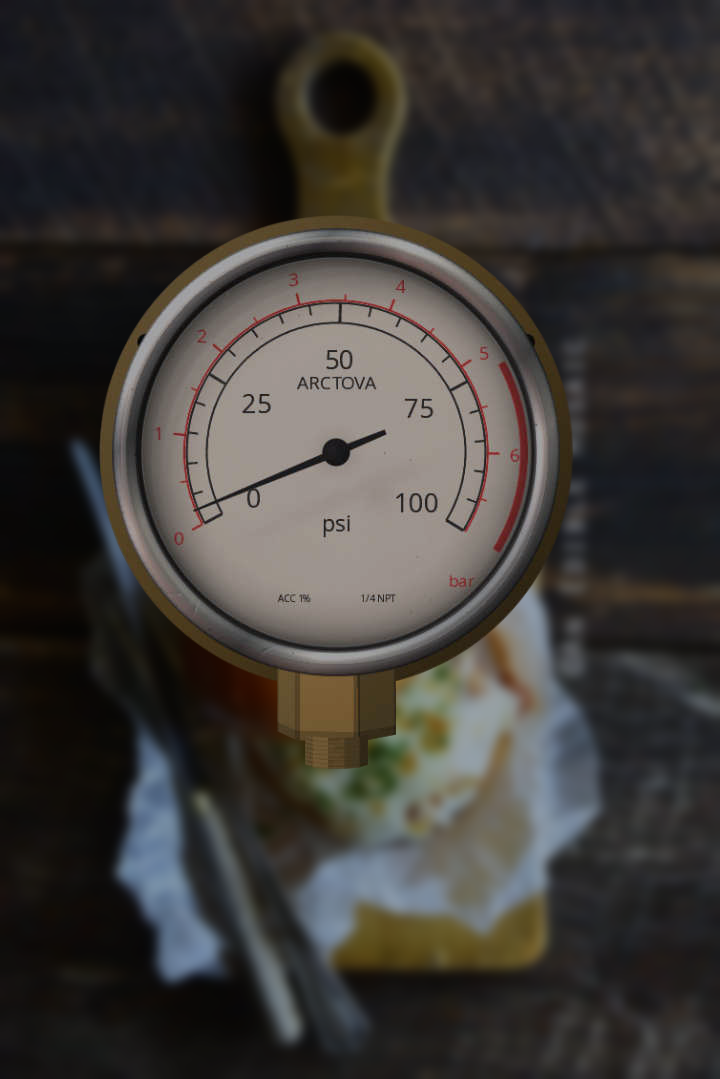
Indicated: 2.5; psi
